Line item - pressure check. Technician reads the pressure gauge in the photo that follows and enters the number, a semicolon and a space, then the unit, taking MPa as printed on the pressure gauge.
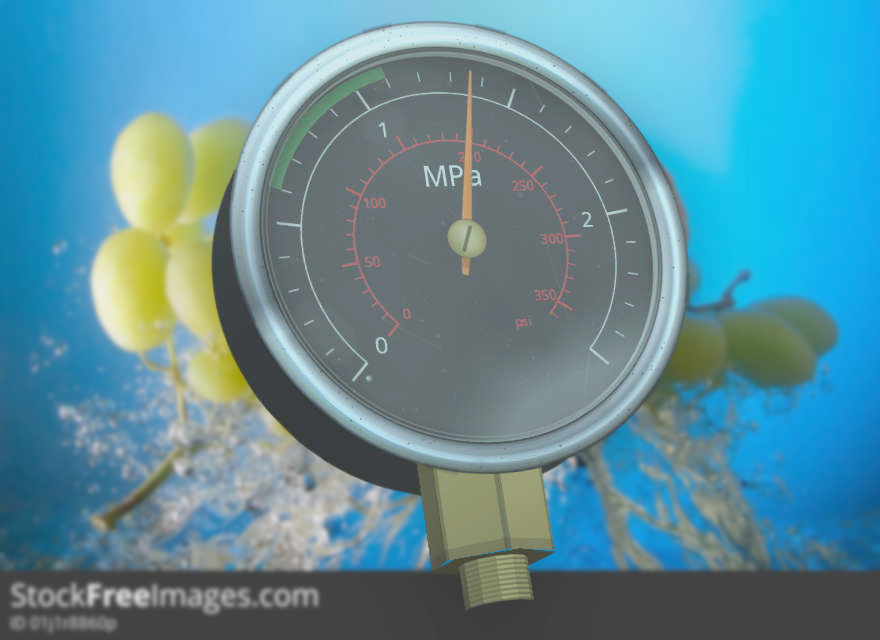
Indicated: 1.35; MPa
